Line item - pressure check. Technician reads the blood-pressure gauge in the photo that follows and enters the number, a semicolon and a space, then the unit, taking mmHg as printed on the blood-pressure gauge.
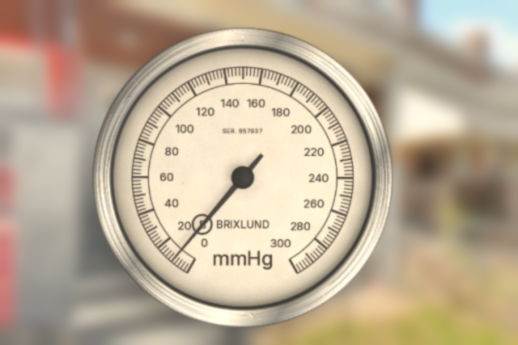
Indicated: 10; mmHg
